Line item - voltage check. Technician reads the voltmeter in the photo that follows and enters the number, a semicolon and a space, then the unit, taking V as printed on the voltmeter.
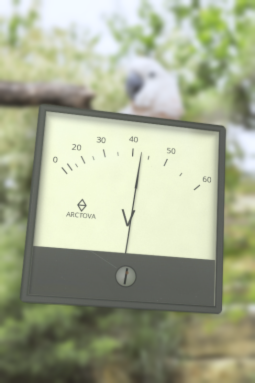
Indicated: 42.5; V
